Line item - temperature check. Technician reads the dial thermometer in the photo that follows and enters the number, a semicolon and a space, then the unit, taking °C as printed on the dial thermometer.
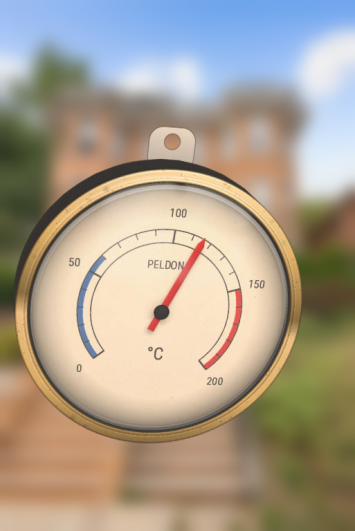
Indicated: 115; °C
